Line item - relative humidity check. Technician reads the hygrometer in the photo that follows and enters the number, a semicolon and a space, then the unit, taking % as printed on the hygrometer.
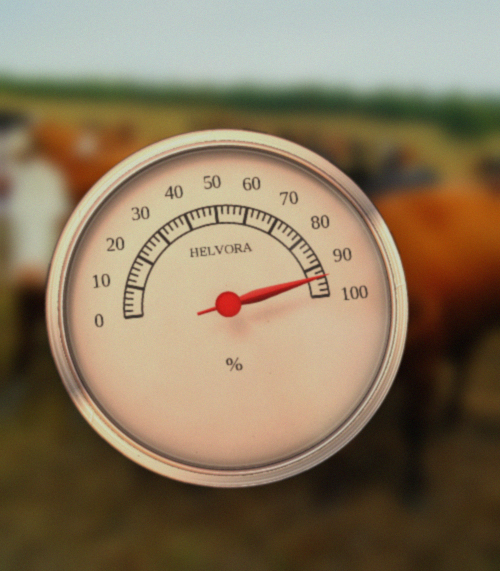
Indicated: 94; %
